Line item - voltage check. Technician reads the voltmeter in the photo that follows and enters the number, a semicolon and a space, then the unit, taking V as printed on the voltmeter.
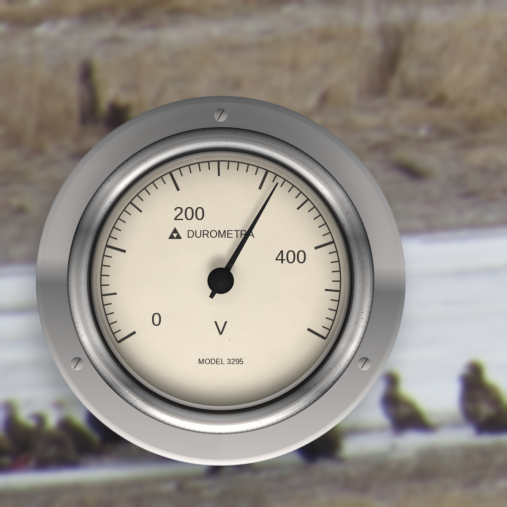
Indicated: 315; V
